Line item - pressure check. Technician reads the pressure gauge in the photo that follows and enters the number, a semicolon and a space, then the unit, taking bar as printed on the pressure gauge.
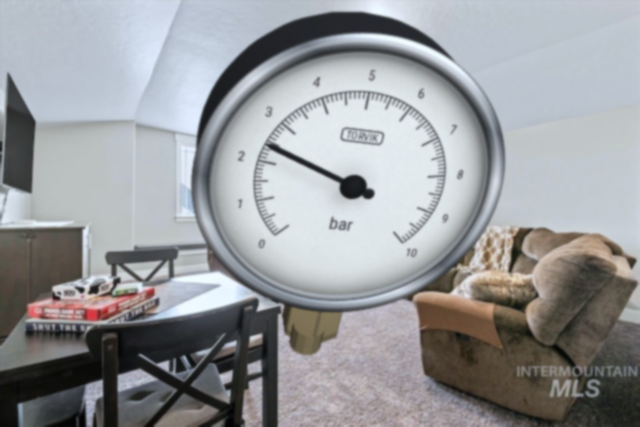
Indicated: 2.5; bar
